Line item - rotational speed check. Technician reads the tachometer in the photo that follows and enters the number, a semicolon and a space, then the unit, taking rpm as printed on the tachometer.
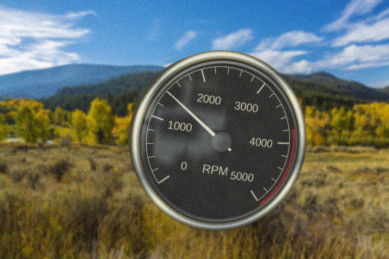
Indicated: 1400; rpm
